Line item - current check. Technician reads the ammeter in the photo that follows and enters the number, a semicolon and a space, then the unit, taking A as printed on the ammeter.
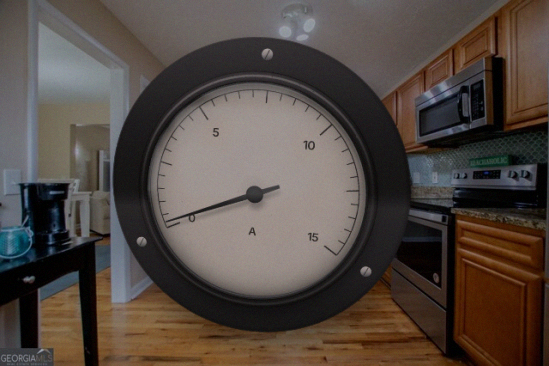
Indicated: 0.25; A
